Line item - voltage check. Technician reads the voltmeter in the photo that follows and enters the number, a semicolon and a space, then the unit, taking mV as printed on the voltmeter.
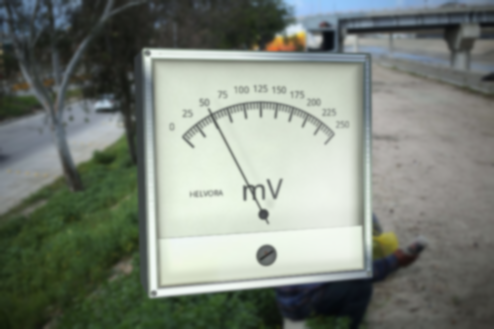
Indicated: 50; mV
